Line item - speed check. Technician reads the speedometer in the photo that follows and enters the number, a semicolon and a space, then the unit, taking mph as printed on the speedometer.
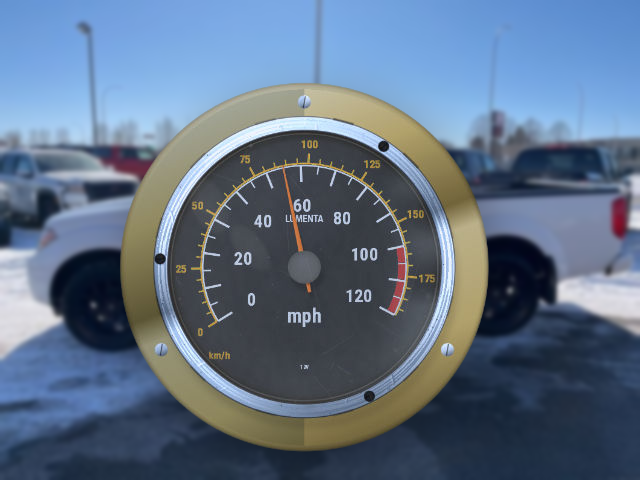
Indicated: 55; mph
